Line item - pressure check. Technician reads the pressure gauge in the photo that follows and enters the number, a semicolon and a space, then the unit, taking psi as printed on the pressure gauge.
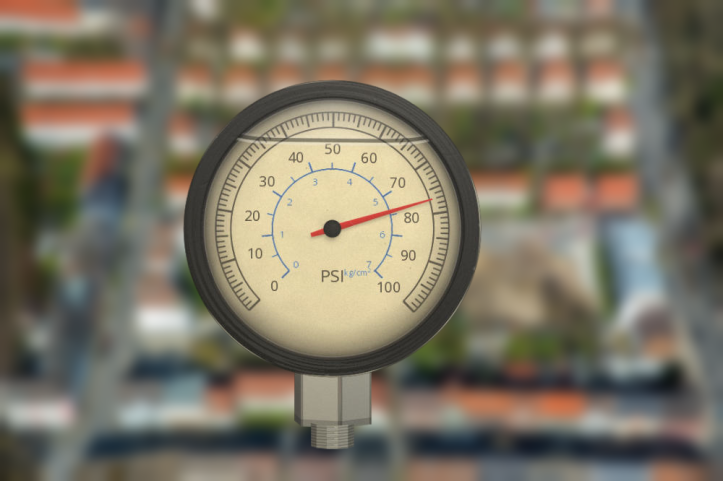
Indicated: 77; psi
